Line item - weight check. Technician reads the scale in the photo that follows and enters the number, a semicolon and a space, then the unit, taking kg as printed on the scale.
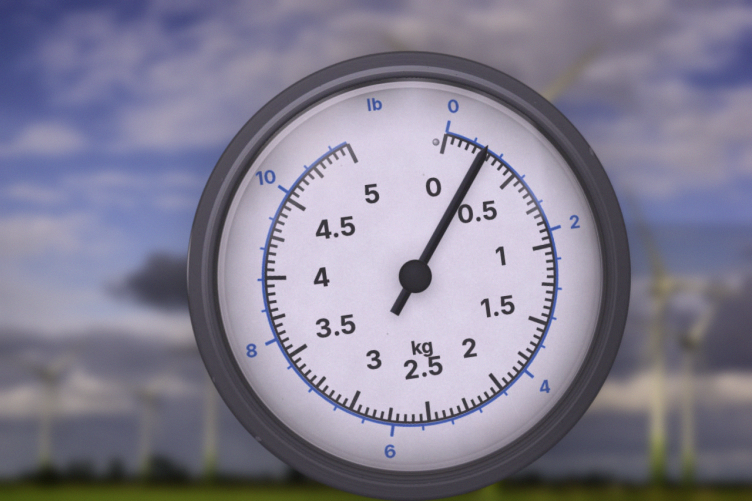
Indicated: 0.25; kg
